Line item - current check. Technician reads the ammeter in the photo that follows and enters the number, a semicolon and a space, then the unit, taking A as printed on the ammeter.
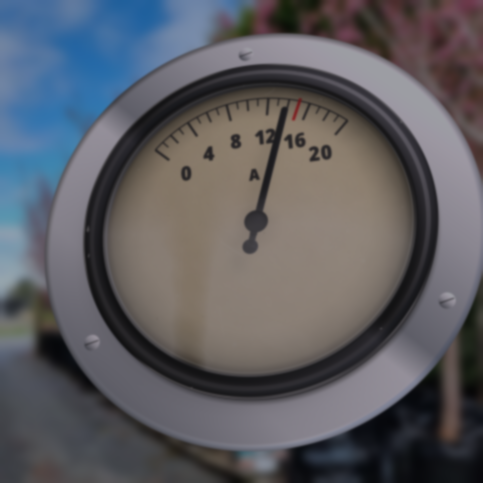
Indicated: 14; A
